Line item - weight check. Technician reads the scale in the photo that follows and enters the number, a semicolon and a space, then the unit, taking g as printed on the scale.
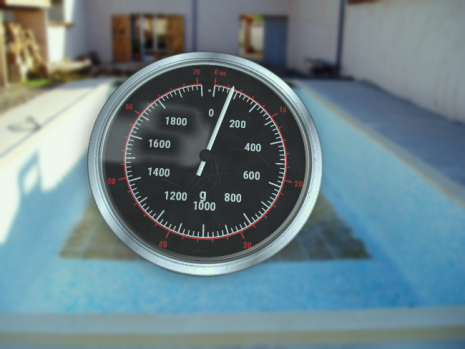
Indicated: 80; g
